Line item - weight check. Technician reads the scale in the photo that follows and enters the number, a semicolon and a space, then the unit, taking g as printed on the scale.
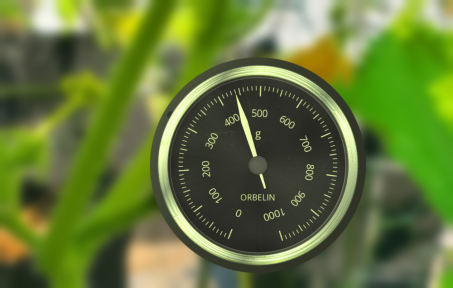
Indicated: 440; g
